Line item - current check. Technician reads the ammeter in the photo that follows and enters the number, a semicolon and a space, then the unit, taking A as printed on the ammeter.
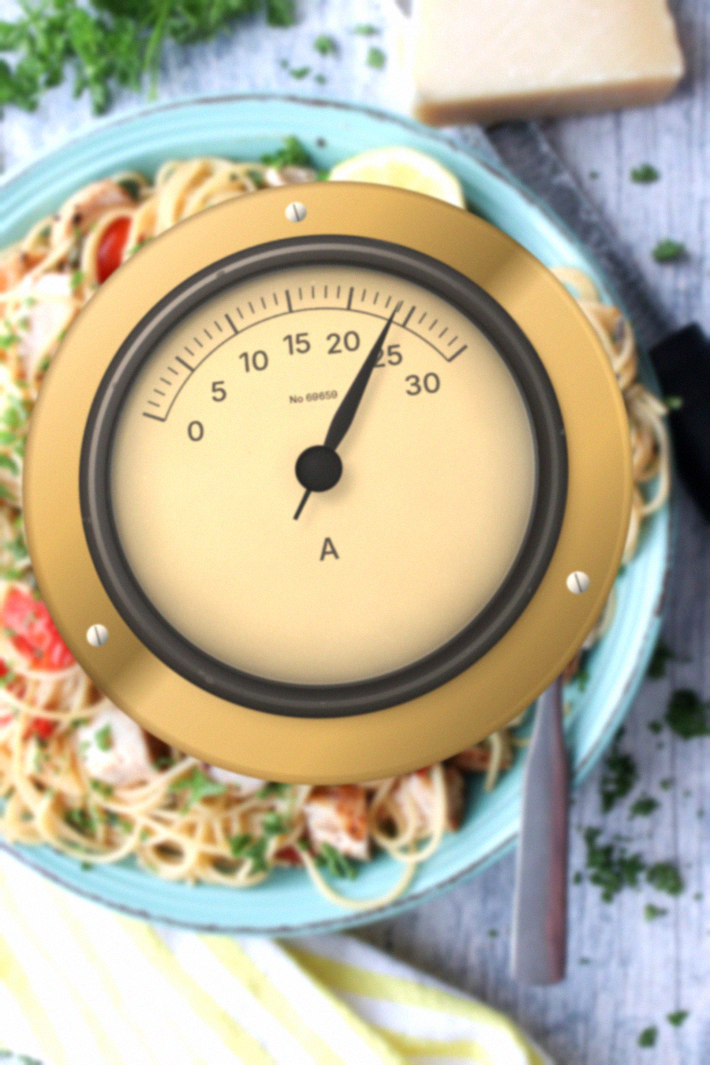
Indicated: 24; A
